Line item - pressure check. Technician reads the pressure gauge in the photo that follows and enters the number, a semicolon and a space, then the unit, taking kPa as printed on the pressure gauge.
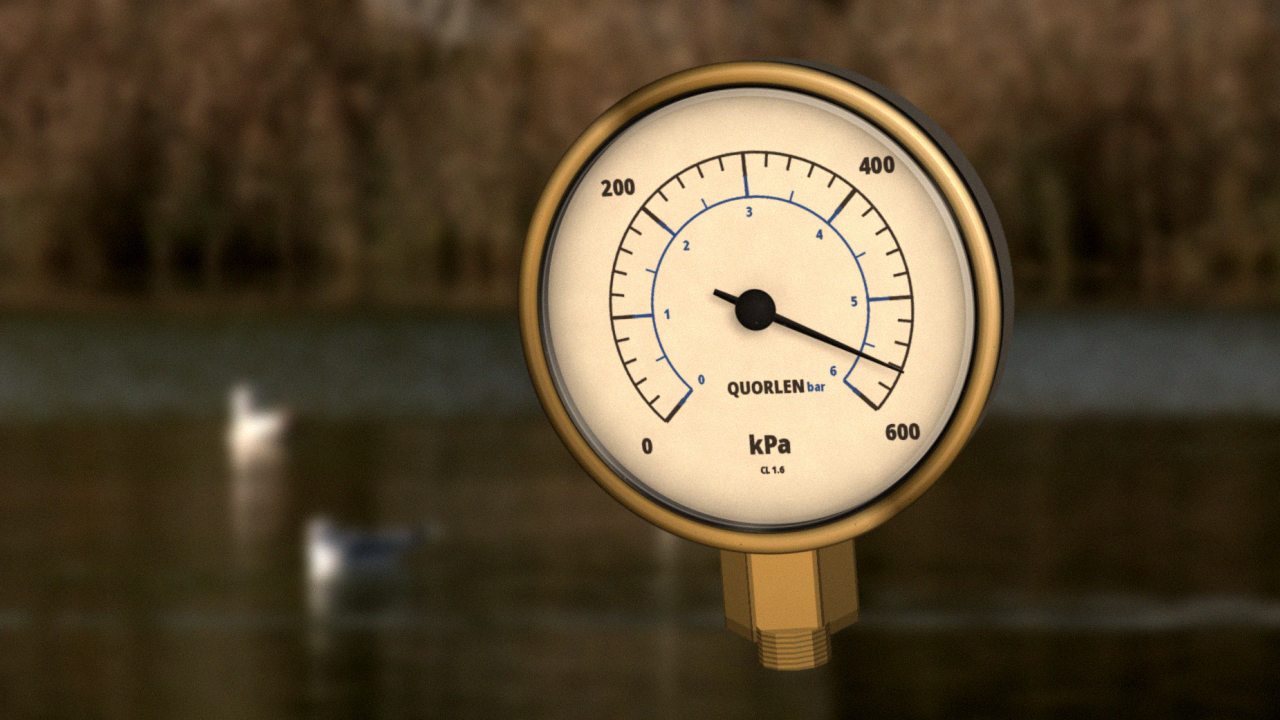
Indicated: 560; kPa
